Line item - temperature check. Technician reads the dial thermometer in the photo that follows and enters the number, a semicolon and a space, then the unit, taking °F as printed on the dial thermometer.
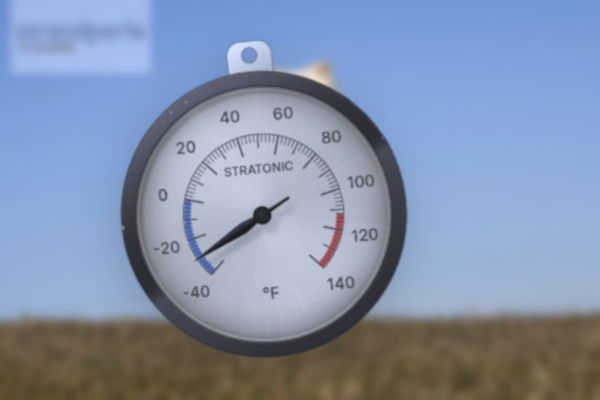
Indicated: -30; °F
